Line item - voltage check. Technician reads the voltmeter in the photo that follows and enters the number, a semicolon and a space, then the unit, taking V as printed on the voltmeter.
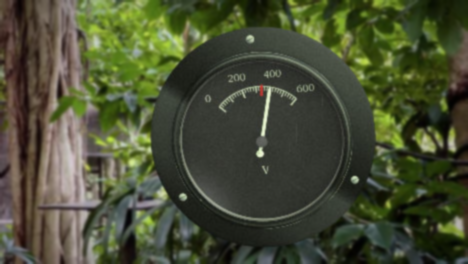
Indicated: 400; V
